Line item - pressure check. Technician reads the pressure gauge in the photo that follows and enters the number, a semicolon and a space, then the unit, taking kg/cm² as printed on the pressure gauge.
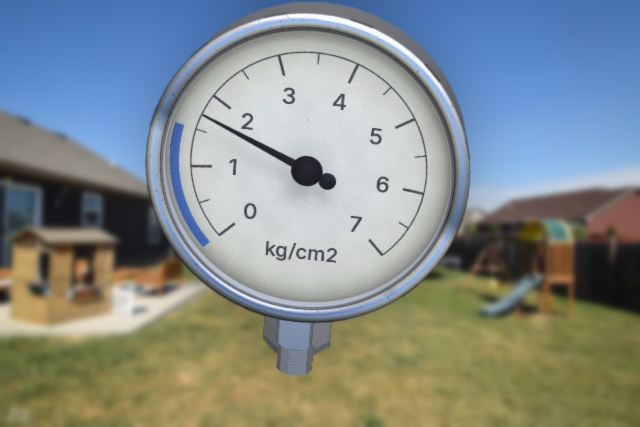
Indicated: 1.75; kg/cm²
